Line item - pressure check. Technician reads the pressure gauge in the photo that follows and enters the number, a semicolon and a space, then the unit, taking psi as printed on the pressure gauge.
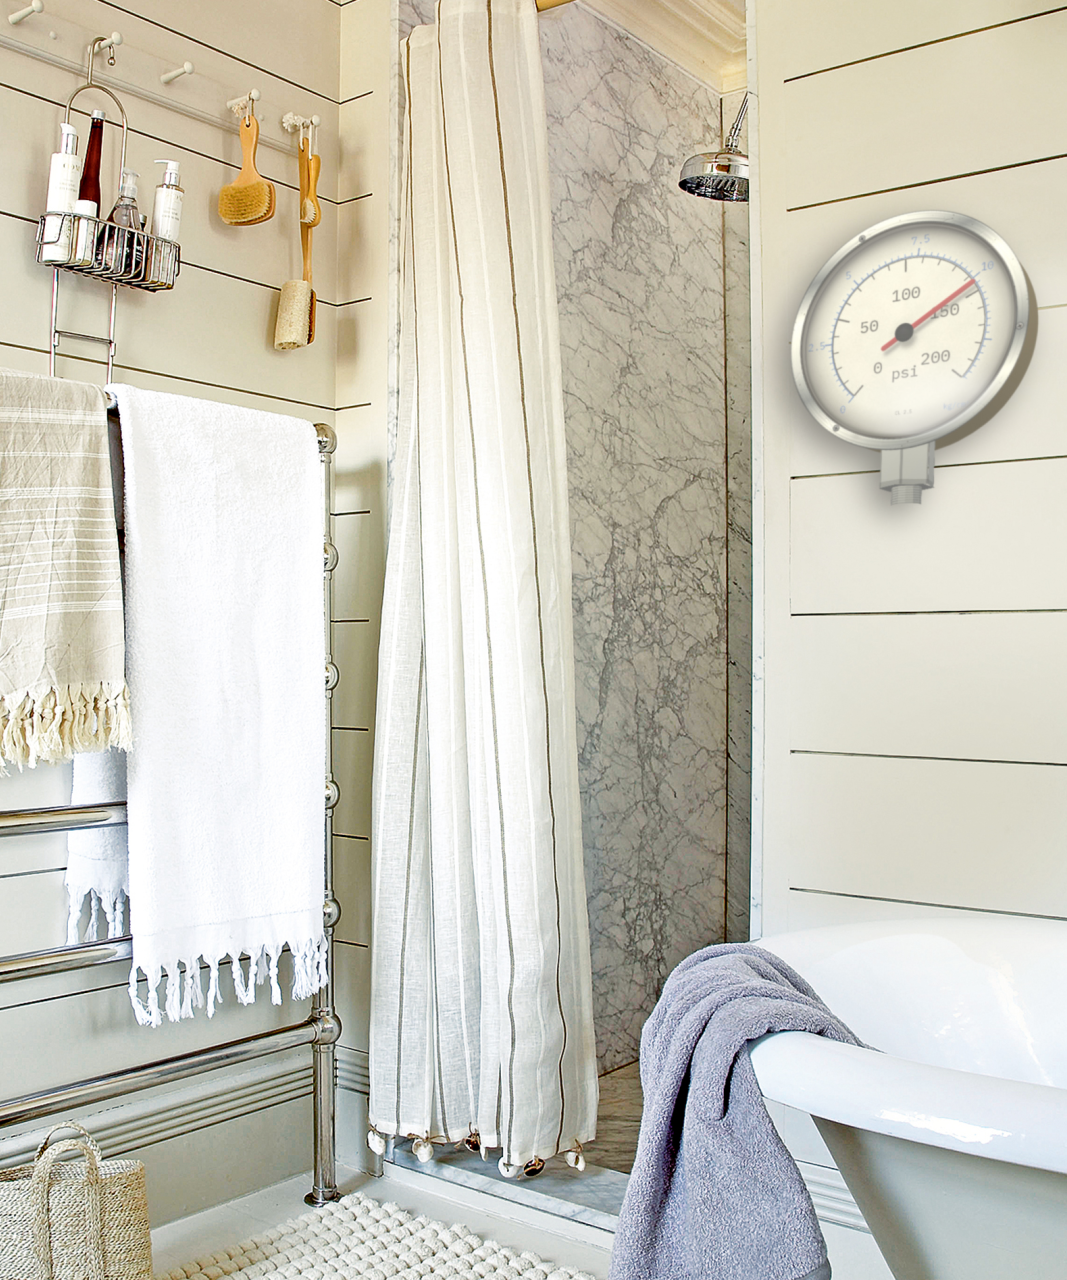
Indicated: 145; psi
